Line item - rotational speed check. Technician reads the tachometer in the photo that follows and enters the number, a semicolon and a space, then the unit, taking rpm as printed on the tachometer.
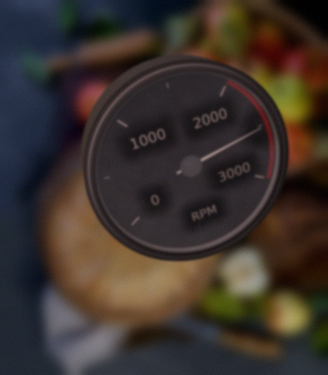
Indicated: 2500; rpm
